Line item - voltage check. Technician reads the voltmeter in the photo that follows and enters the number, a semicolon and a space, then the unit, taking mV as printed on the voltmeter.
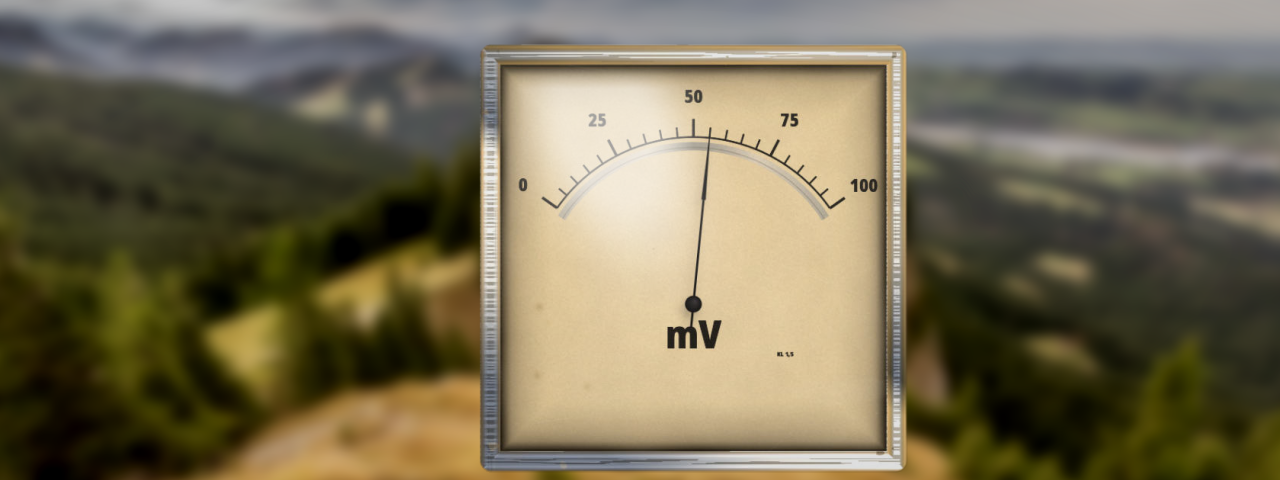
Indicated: 55; mV
